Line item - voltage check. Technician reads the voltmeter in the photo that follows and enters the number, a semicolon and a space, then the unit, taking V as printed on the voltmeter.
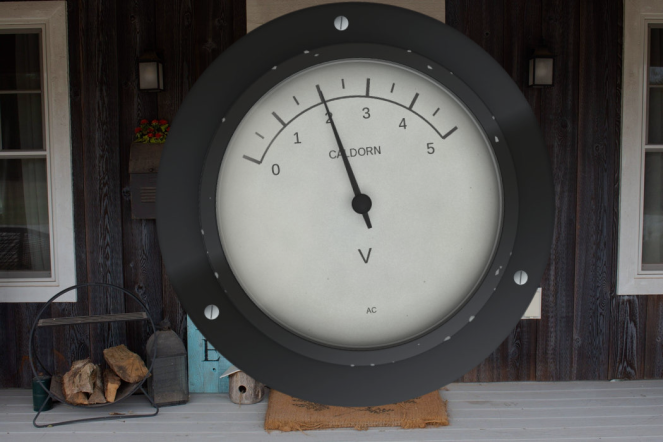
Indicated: 2; V
